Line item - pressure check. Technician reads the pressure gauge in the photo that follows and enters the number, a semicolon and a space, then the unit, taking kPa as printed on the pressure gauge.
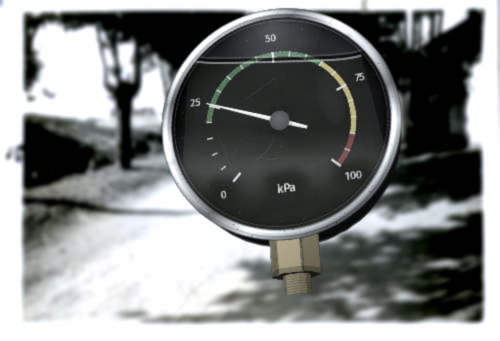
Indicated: 25; kPa
